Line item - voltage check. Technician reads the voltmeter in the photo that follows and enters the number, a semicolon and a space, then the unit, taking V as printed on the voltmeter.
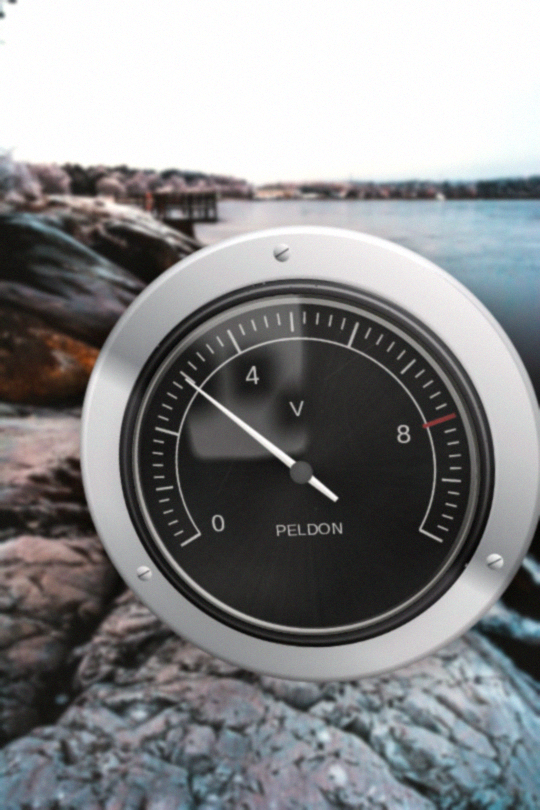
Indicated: 3; V
